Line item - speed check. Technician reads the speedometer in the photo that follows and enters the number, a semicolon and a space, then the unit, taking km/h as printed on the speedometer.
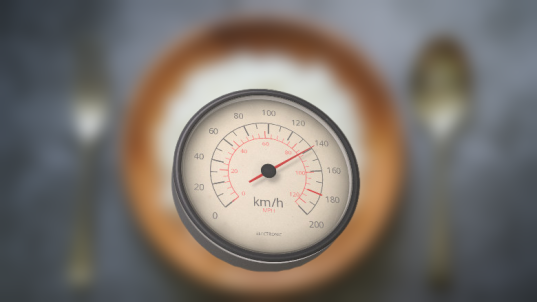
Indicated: 140; km/h
